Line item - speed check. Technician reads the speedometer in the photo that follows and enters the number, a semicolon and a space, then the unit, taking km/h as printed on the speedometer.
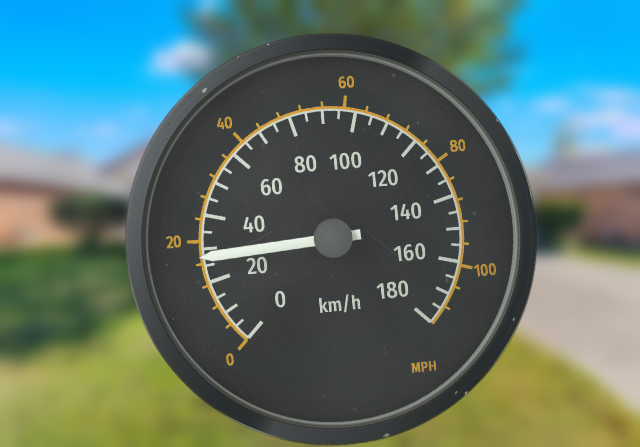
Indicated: 27.5; km/h
